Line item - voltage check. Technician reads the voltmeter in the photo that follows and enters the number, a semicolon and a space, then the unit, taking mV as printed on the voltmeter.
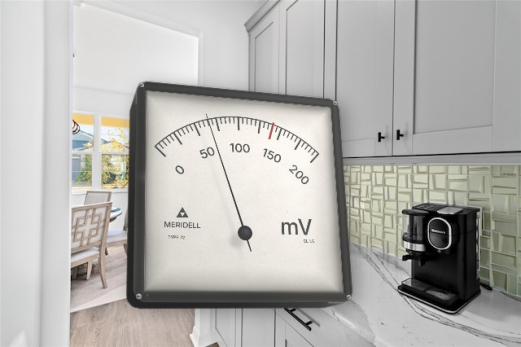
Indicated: 65; mV
